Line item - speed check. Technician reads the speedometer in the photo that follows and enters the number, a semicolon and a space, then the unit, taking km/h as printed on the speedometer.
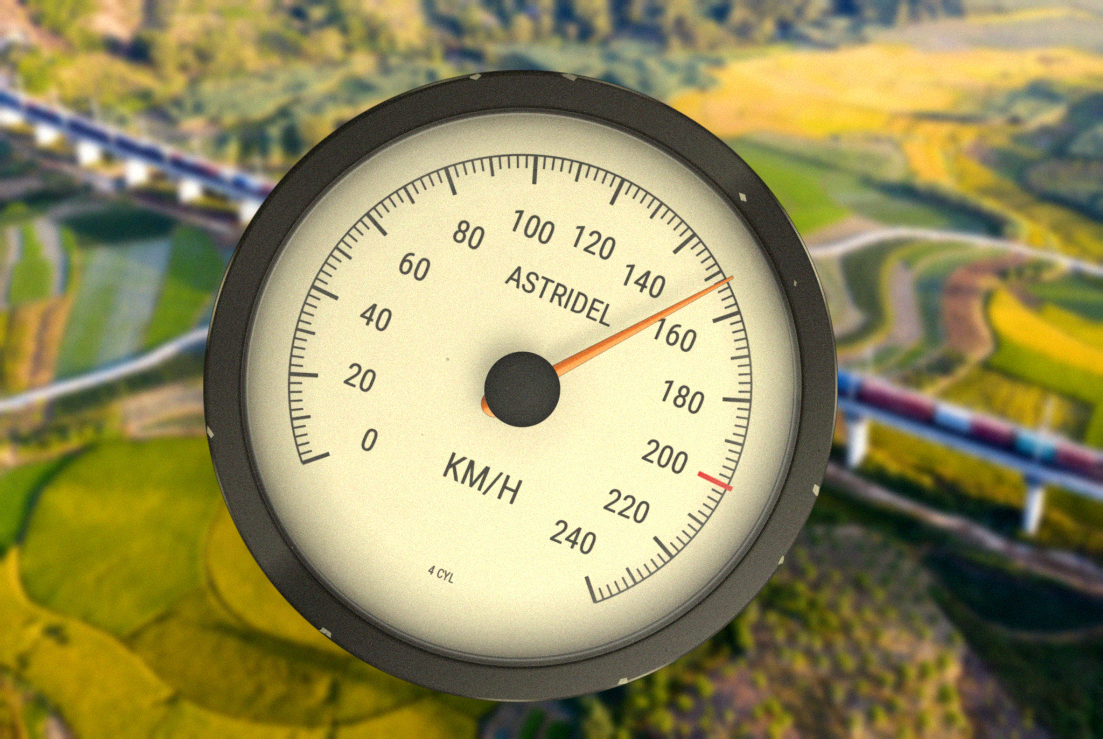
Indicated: 152; km/h
